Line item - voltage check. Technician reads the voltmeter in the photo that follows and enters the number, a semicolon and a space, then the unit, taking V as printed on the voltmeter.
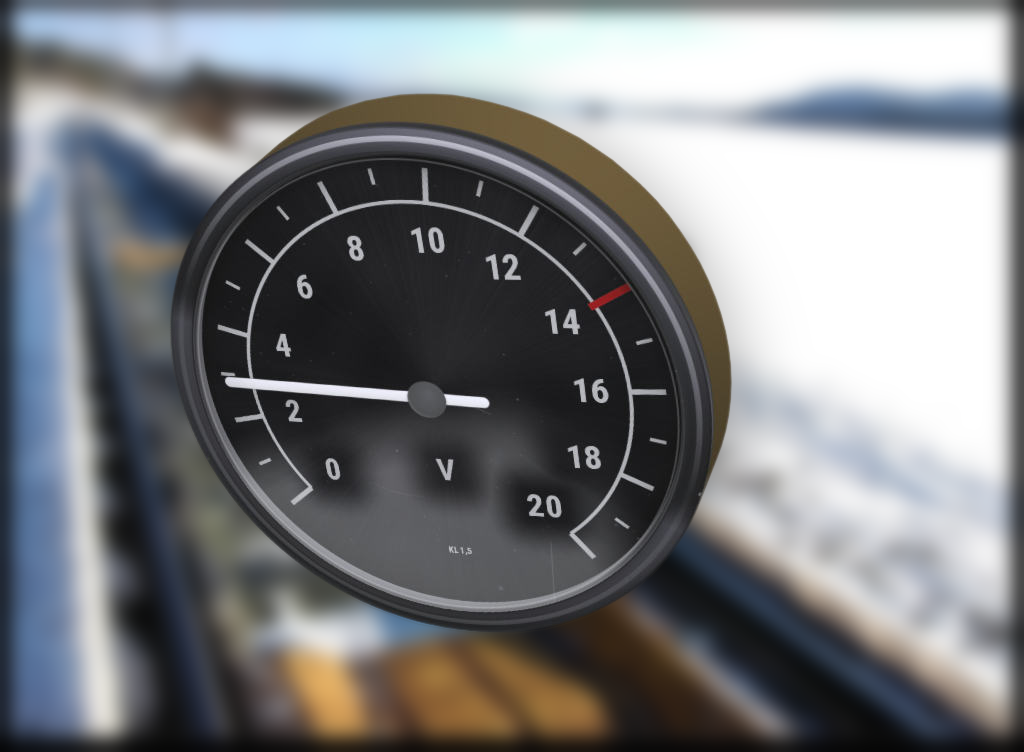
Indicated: 3; V
